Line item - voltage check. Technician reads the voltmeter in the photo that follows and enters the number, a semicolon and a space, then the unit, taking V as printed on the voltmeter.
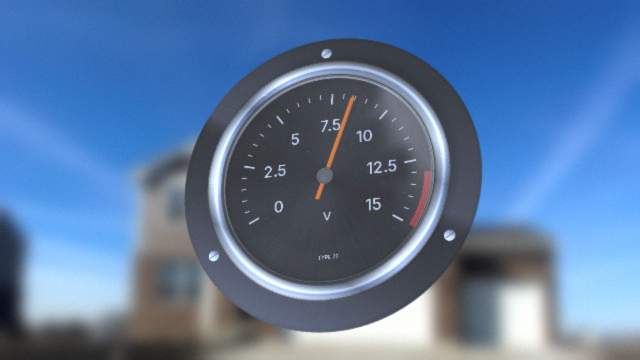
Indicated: 8.5; V
